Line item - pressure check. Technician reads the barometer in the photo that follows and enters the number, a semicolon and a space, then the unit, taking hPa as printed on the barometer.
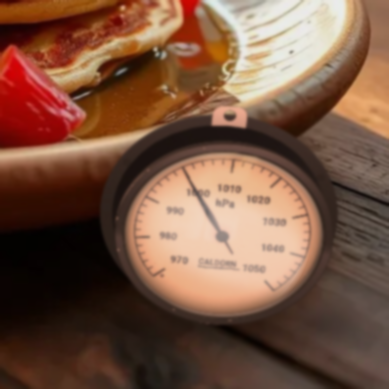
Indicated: 1000; hPa
